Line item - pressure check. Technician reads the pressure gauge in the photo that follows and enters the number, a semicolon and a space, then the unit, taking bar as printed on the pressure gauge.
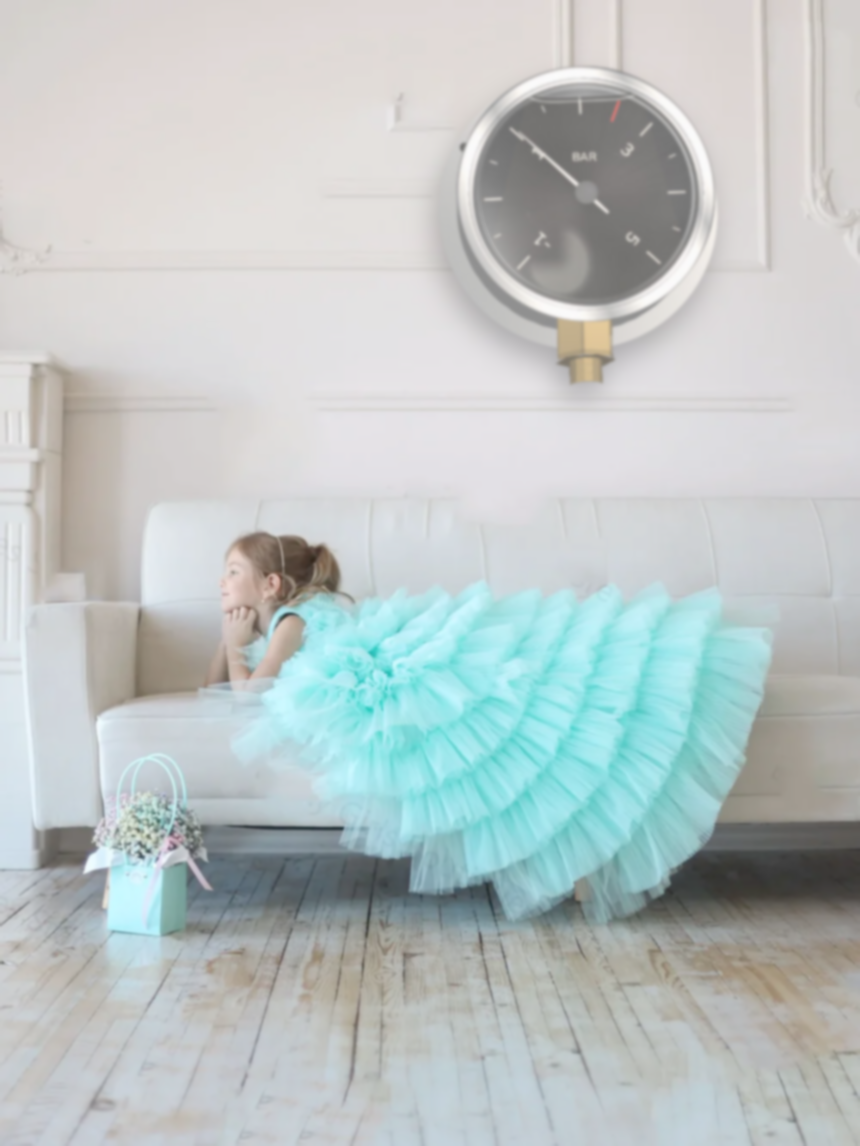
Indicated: 1; bar
